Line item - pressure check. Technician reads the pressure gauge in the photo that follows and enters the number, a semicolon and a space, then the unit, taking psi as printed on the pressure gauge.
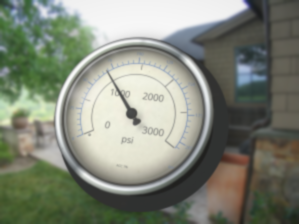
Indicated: 1000; psi
